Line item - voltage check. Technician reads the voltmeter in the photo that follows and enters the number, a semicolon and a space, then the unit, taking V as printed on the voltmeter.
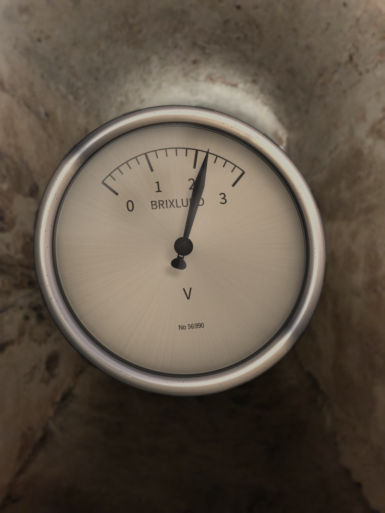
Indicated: 2.2; V
